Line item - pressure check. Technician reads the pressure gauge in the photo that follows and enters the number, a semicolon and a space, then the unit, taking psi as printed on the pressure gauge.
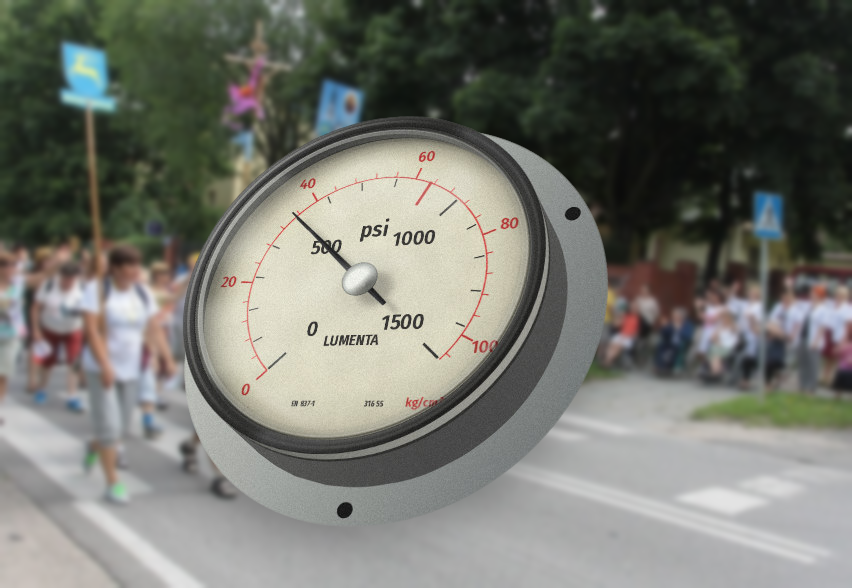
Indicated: 500; psi
